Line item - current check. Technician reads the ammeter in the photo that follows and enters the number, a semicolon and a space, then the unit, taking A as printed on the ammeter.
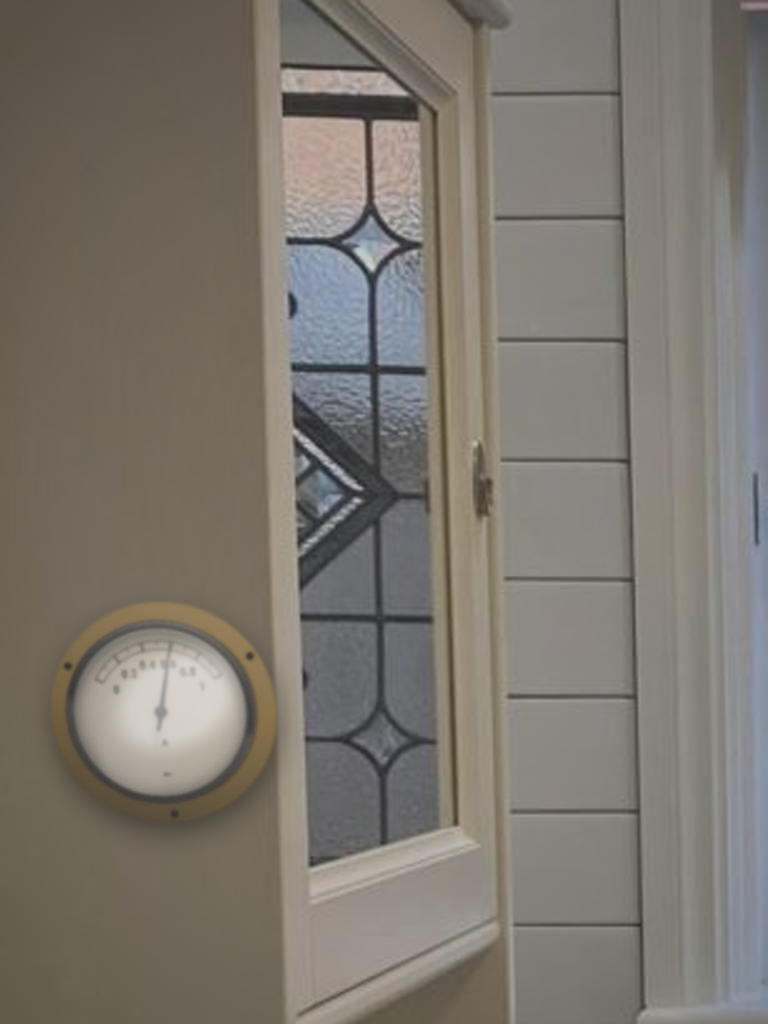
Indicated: 0.6; A
